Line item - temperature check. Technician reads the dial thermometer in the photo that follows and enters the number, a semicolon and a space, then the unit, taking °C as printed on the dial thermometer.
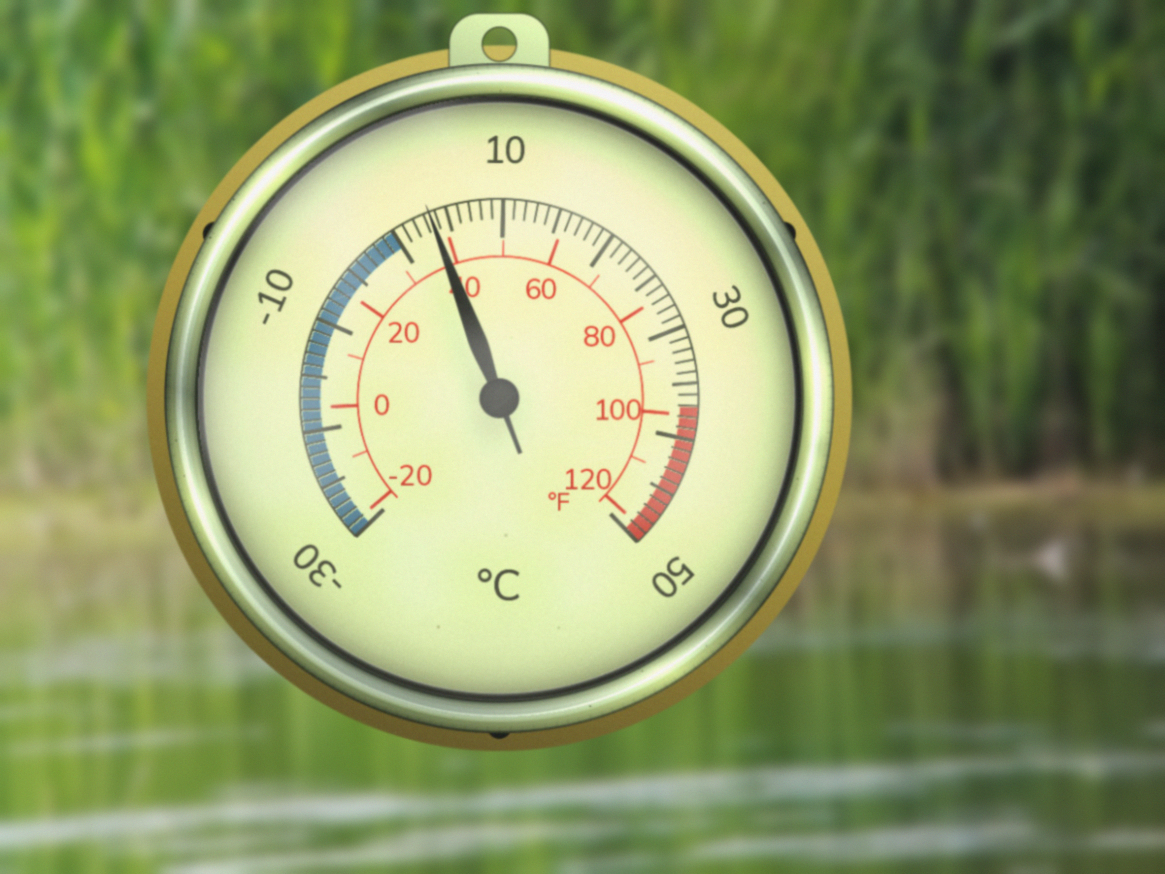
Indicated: 3.5; °C
